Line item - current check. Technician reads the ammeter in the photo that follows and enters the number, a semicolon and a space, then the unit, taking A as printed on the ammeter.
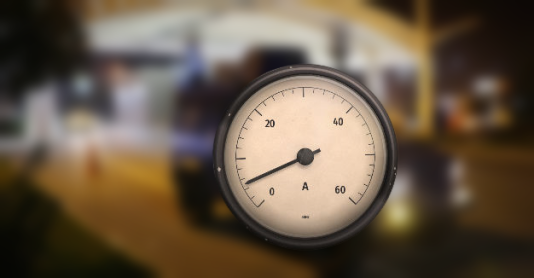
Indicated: 5; A
